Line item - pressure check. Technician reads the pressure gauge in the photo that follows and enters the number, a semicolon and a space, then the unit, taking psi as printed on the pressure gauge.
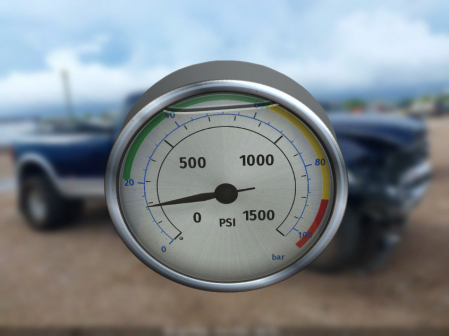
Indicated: 200; psi
